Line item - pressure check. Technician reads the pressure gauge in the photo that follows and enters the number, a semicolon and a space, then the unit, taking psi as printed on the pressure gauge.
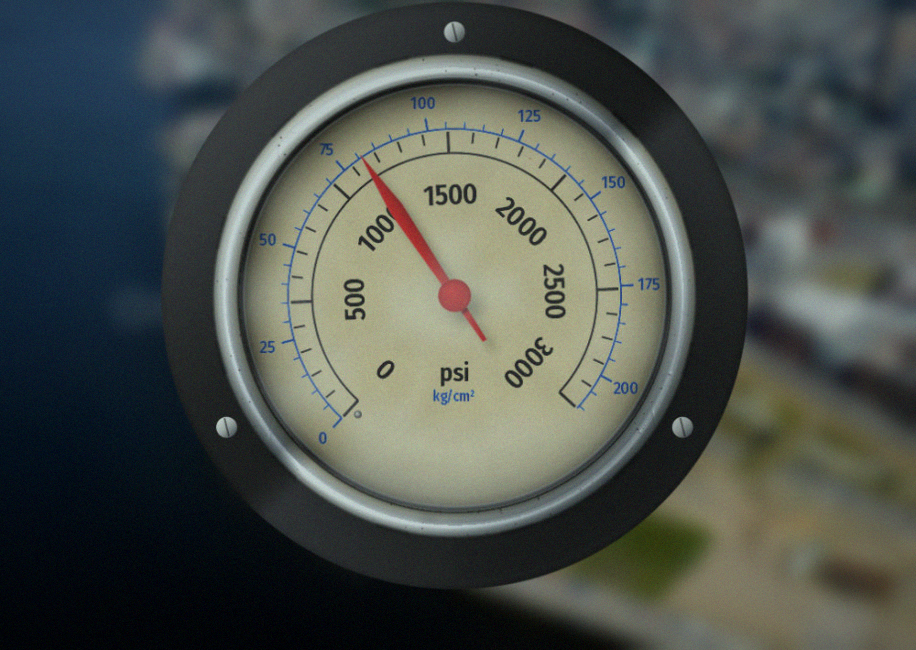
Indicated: 1150; psi
